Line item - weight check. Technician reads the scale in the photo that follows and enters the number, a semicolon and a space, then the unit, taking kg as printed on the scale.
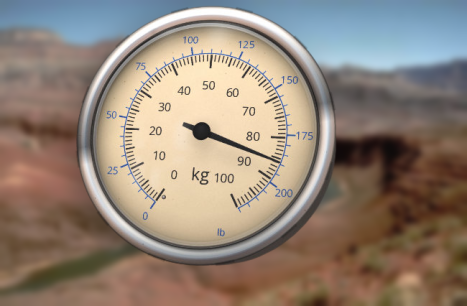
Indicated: 86; kg
